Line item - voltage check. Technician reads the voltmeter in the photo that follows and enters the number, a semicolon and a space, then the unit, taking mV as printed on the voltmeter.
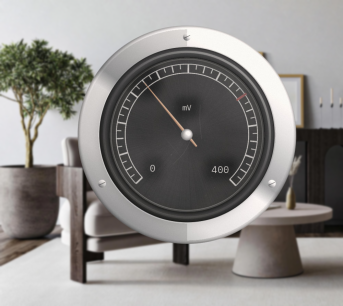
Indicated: 140; mV
